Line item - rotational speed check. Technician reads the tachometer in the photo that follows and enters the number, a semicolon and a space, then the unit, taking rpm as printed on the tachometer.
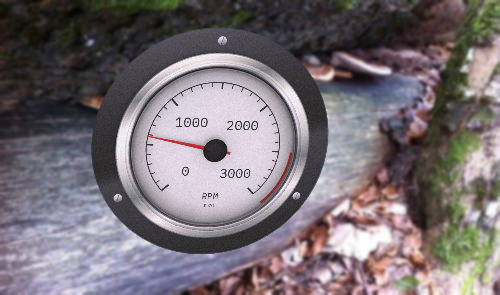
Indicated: 600; rpm
